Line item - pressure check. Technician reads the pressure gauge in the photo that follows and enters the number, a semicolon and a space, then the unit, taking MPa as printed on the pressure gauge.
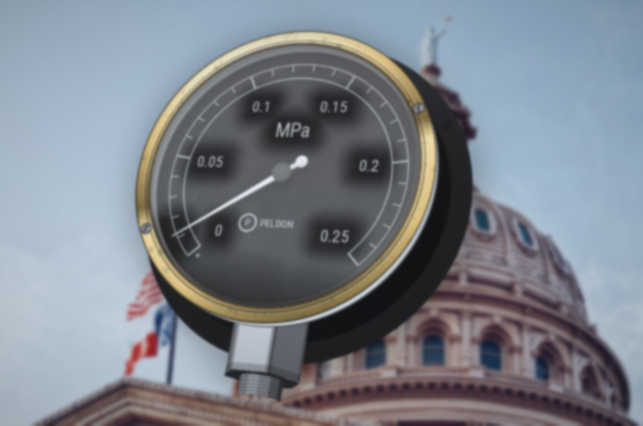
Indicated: 0.01; MPa
